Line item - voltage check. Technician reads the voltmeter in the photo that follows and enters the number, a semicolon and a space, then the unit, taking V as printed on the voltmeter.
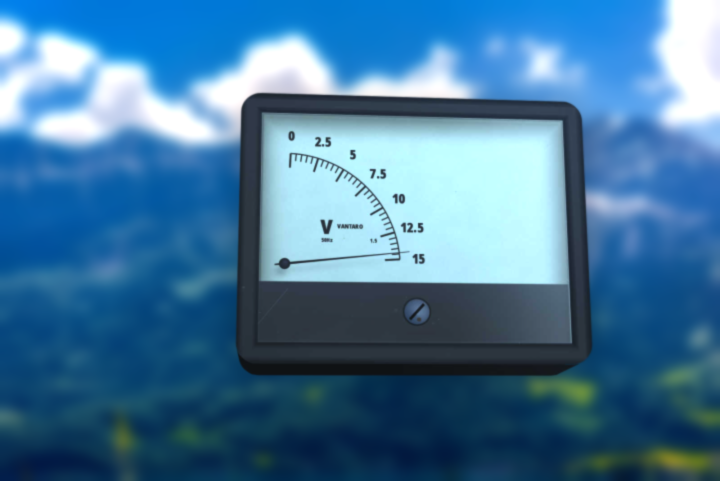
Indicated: 14.5; V
